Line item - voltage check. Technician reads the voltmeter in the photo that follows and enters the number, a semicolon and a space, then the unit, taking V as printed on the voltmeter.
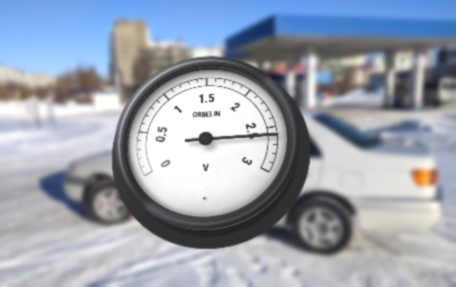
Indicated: 2.6; V
